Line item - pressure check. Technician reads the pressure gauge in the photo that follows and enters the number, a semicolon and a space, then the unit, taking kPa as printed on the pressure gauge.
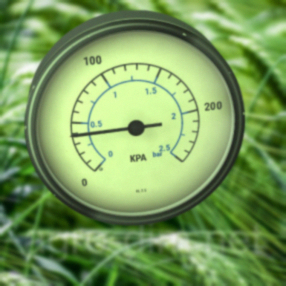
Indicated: 40; kPa
